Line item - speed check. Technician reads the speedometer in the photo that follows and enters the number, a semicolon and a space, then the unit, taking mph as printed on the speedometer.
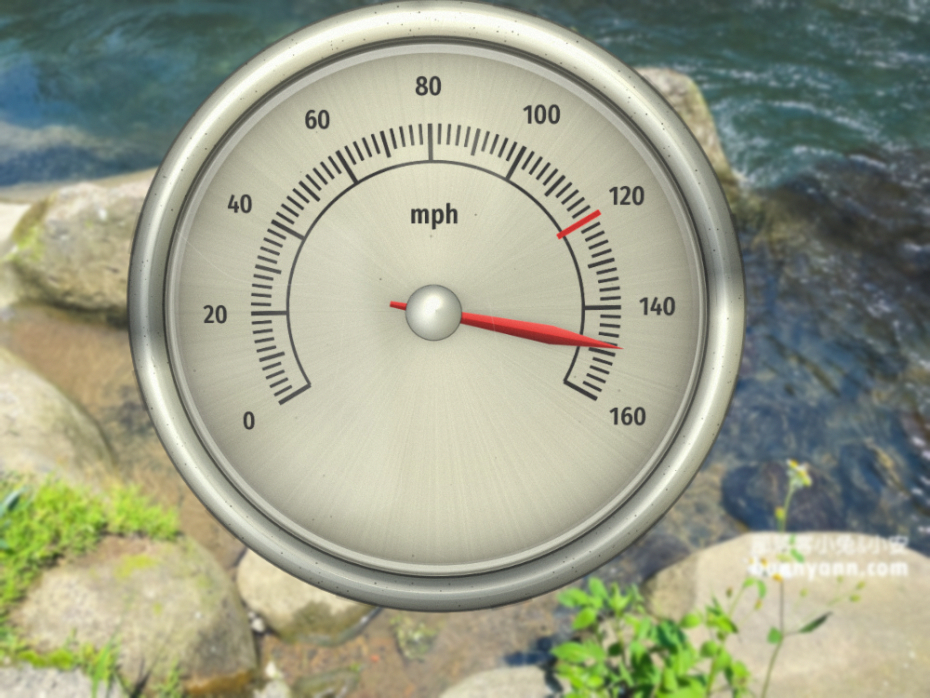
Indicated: 148; mph
